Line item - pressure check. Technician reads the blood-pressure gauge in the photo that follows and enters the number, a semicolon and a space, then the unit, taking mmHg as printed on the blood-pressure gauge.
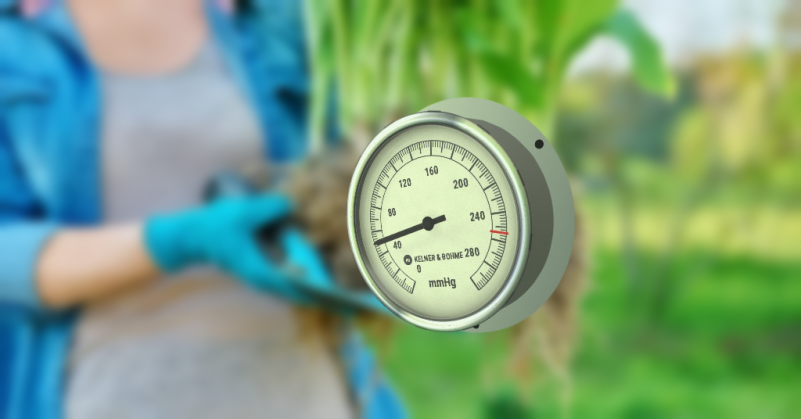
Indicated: 50; mmHg
